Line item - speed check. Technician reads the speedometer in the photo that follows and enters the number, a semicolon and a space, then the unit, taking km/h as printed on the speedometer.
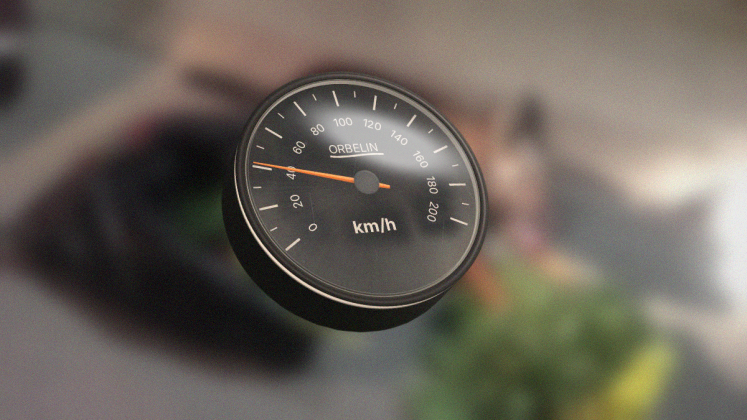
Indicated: 40; km/h
